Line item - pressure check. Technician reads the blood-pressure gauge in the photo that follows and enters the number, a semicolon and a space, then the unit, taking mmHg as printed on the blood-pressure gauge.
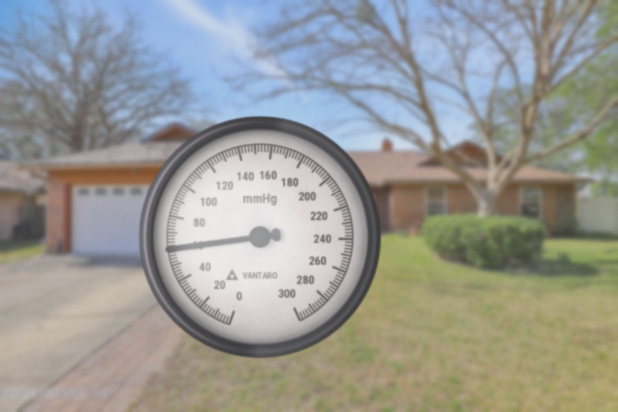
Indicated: 60; mmHg
